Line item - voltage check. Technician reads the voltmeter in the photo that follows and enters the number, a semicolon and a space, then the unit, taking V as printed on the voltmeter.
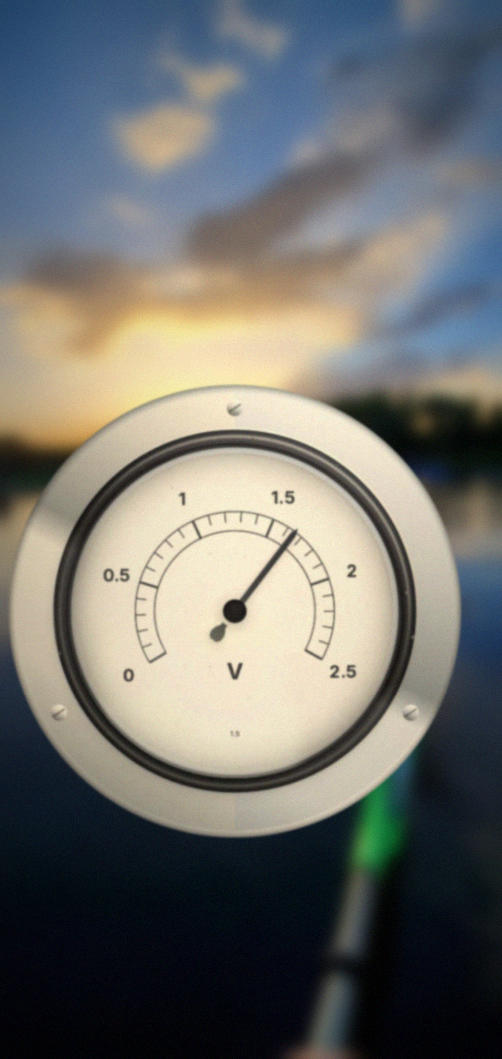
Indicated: 1.65; V
